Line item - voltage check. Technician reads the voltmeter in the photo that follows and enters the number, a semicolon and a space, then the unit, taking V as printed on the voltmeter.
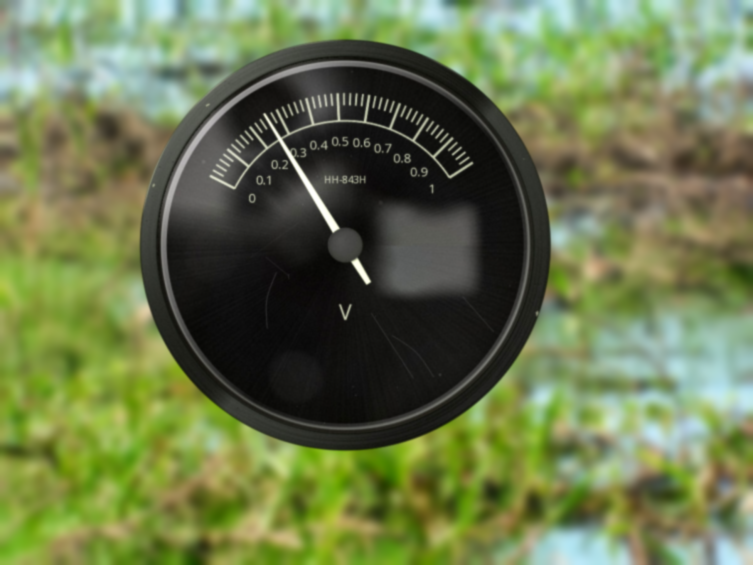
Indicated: 0.26; V
